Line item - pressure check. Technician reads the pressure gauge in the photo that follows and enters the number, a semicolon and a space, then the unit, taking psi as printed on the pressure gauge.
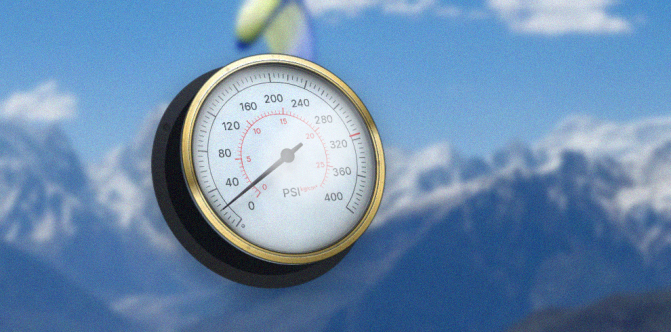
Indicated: 20; psi
